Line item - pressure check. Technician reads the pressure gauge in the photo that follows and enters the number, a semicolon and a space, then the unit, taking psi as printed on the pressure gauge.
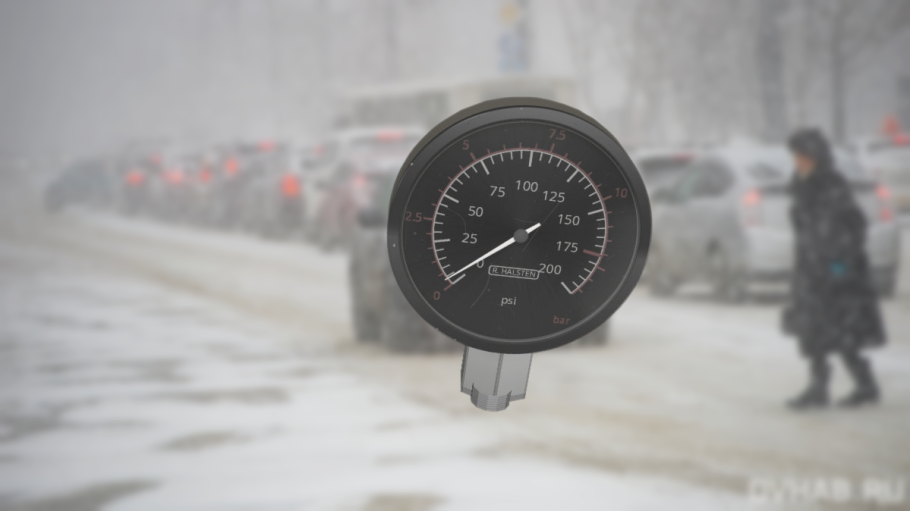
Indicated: 5; psi
